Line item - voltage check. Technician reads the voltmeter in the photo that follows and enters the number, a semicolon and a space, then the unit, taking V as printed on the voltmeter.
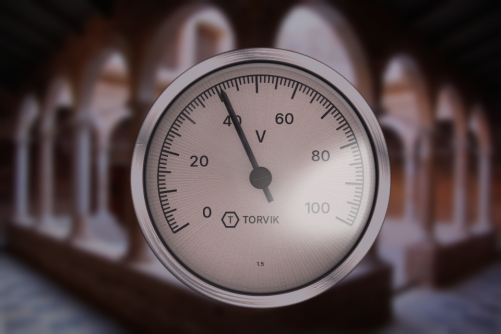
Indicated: 41; V
